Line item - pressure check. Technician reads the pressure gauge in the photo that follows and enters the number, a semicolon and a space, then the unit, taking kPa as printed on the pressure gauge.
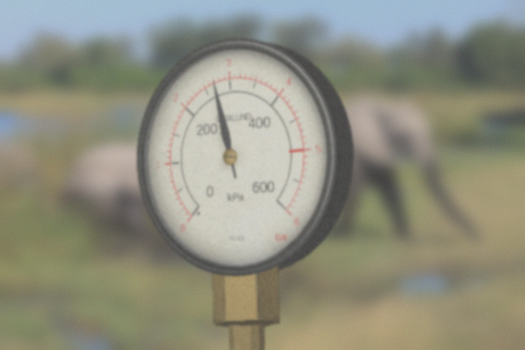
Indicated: 275; kPa
